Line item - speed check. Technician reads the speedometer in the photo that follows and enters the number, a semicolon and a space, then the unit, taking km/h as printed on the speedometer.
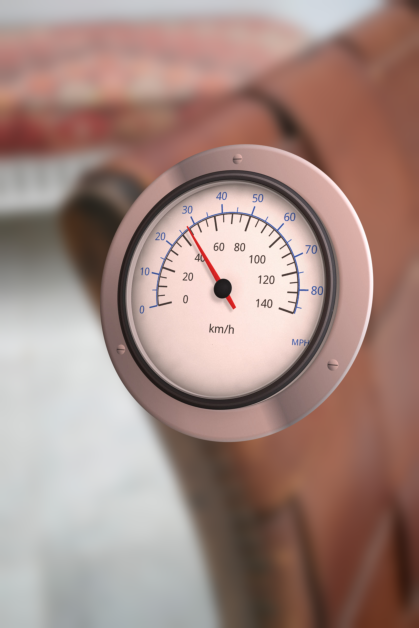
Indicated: 45; km/h
